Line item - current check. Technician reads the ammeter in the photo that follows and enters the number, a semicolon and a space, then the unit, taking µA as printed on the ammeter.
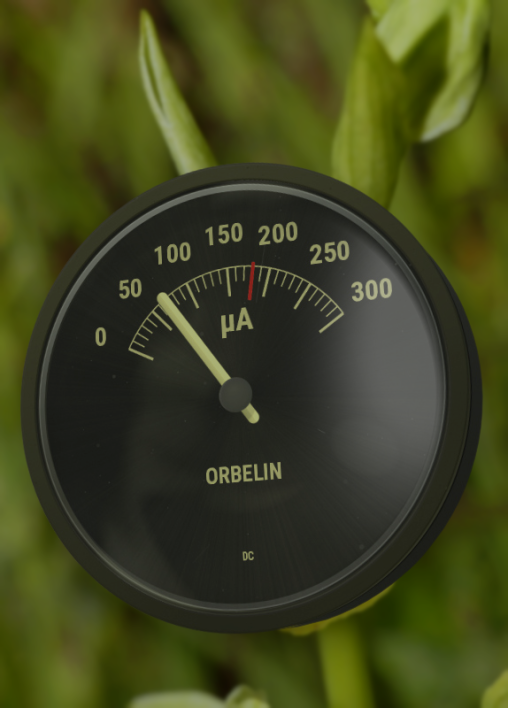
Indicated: 70; µA
